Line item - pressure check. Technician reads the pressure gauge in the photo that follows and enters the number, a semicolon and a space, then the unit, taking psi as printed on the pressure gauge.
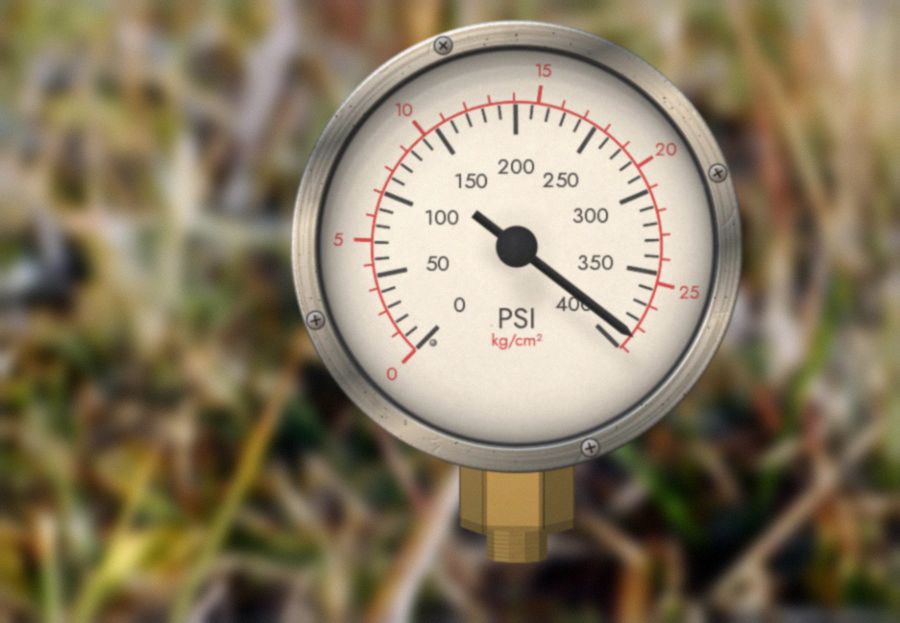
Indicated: 390; psi
